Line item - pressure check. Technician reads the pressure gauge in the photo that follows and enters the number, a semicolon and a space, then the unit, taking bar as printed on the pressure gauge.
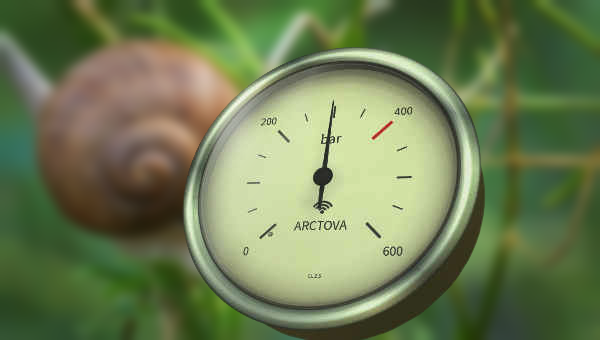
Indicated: 300; bar
